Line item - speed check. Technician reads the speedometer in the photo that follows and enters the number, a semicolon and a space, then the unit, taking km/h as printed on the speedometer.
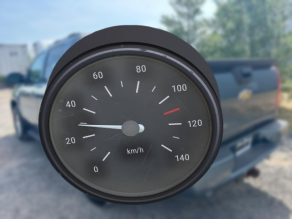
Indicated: 30; km/h
